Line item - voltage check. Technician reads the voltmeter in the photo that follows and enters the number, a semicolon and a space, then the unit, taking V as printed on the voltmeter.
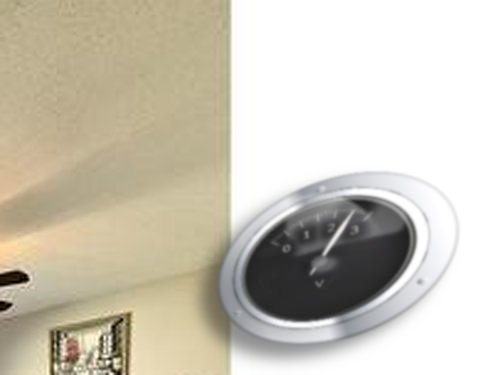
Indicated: 2.5; V
